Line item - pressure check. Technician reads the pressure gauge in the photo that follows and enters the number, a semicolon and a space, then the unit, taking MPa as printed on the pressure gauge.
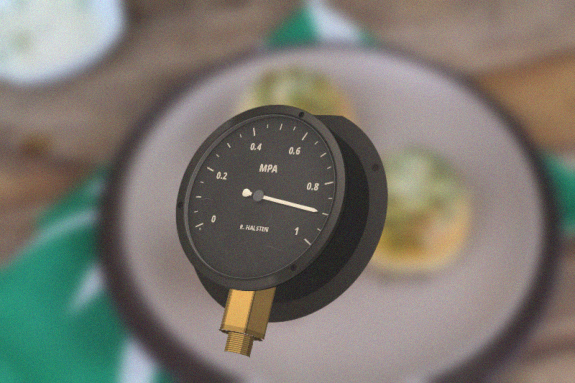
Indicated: 0.9; MPa
